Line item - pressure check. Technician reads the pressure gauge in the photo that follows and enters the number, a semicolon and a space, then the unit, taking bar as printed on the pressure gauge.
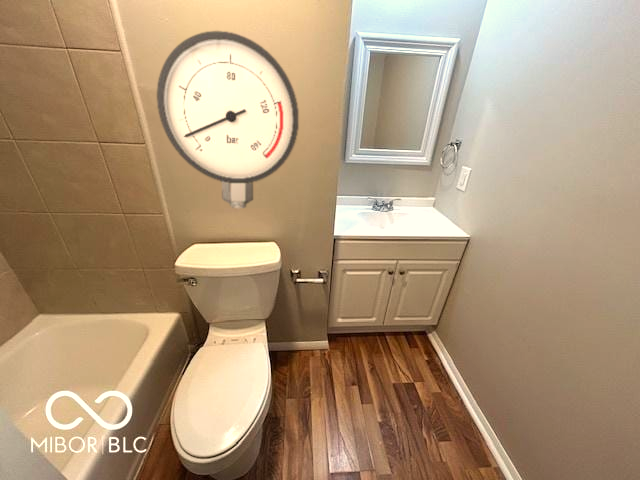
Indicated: 10; bar
